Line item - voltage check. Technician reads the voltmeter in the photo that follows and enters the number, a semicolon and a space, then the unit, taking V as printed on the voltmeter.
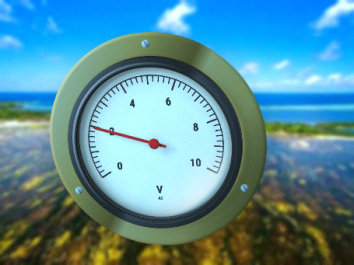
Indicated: 2; V
